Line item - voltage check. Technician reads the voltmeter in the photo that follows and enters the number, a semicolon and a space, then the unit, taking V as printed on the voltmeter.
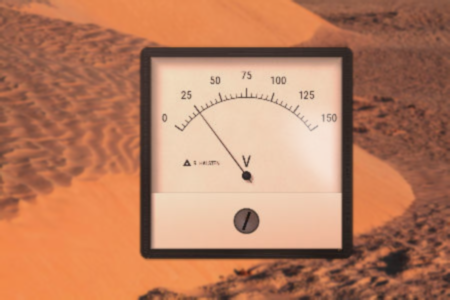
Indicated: 25; V
